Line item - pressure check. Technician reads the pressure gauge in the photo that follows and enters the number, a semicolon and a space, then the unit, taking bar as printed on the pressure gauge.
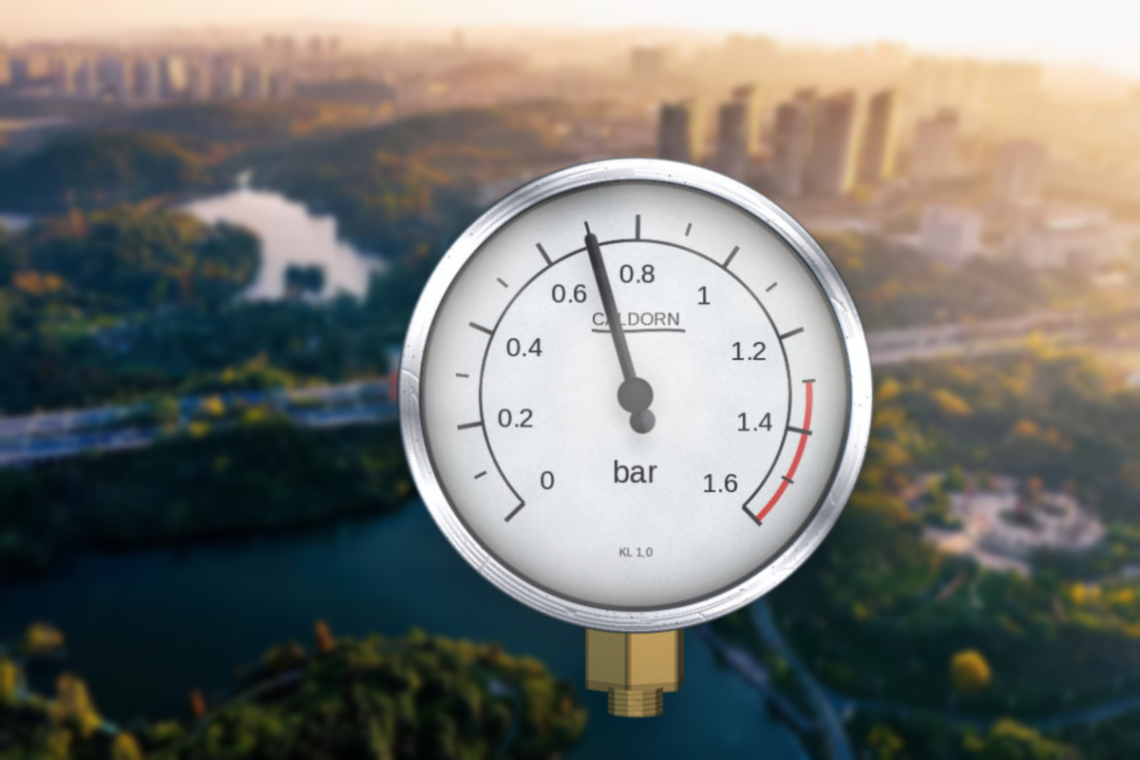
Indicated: 0.7; bar
